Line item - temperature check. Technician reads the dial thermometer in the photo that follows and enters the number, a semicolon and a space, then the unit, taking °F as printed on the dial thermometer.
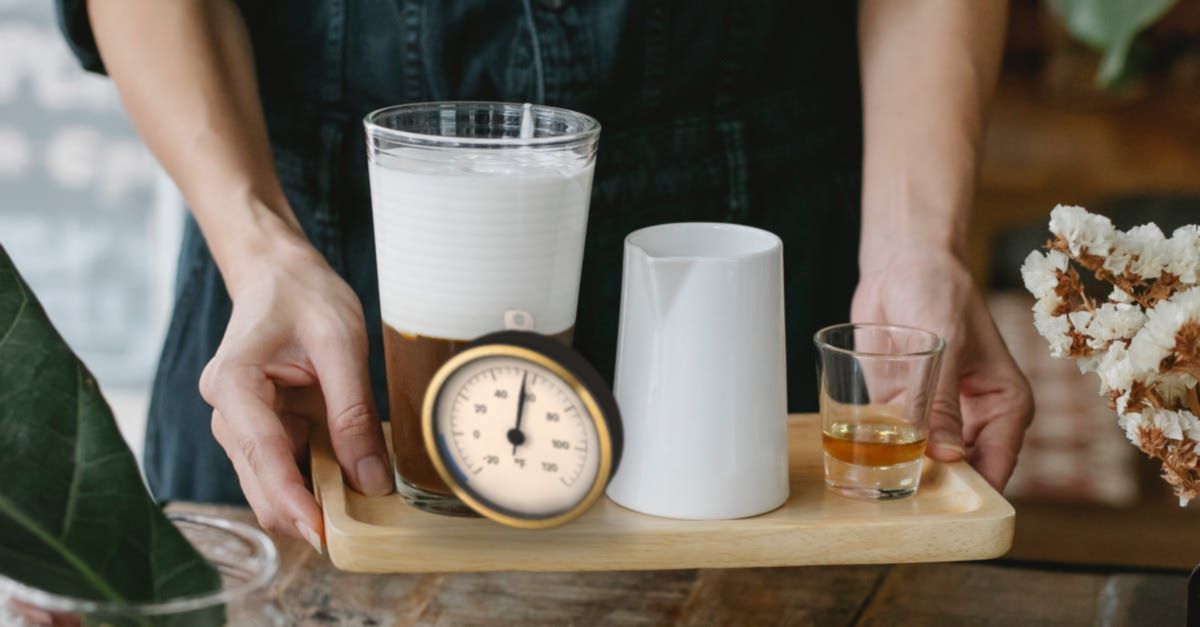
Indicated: 56; °F
